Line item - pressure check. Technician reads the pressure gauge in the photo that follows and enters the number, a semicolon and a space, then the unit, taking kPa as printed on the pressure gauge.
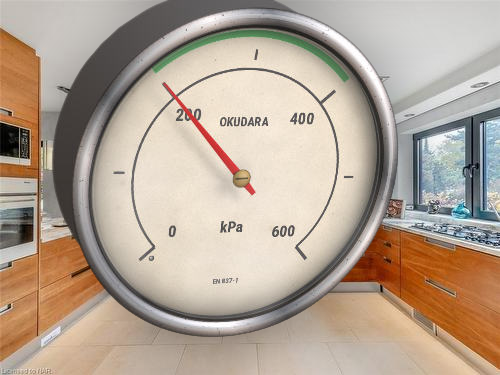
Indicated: 200; kPa
